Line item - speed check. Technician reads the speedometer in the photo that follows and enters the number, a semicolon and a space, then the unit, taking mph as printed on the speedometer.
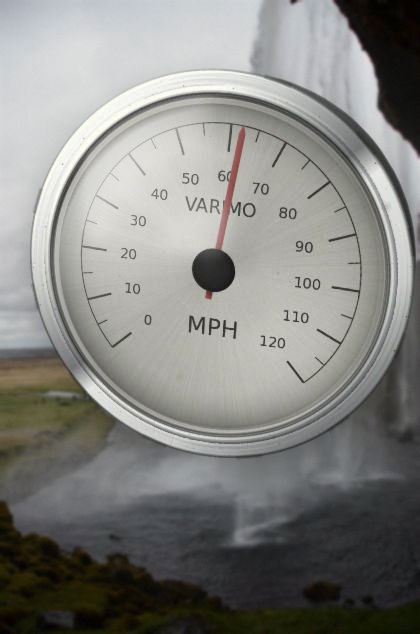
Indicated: 62.5; mph
